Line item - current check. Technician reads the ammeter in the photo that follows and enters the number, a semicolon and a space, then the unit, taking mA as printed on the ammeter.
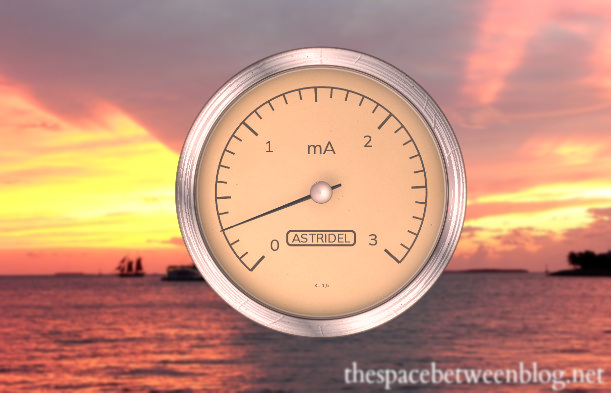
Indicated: 0.3; mA
